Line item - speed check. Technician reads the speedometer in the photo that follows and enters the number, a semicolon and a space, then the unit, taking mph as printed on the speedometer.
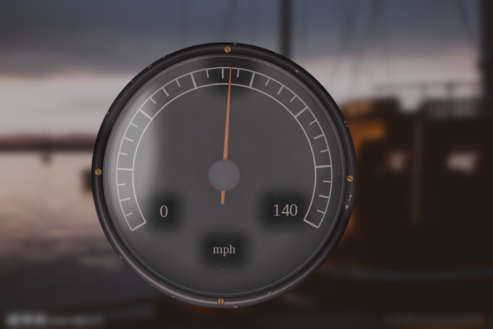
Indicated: 72.5; mph
